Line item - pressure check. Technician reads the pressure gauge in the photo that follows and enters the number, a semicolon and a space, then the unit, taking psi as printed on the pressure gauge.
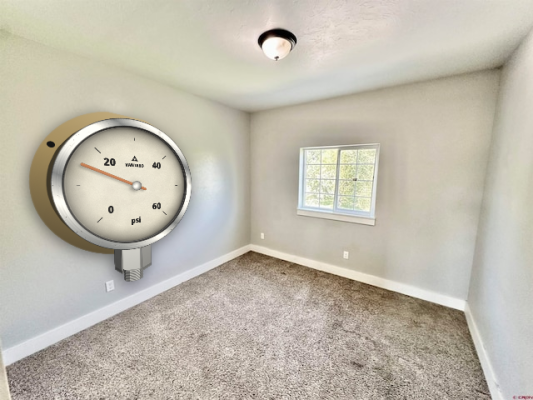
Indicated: 15; psi
